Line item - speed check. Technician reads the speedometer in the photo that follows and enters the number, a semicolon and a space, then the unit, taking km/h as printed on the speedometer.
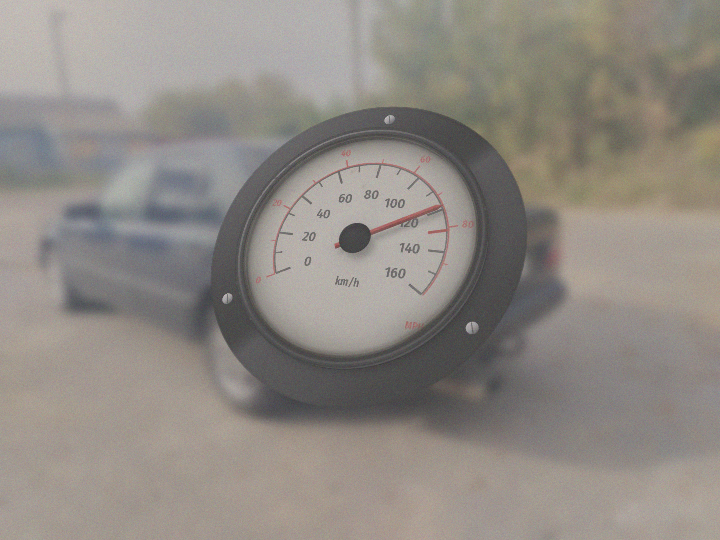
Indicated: 120; km/h
